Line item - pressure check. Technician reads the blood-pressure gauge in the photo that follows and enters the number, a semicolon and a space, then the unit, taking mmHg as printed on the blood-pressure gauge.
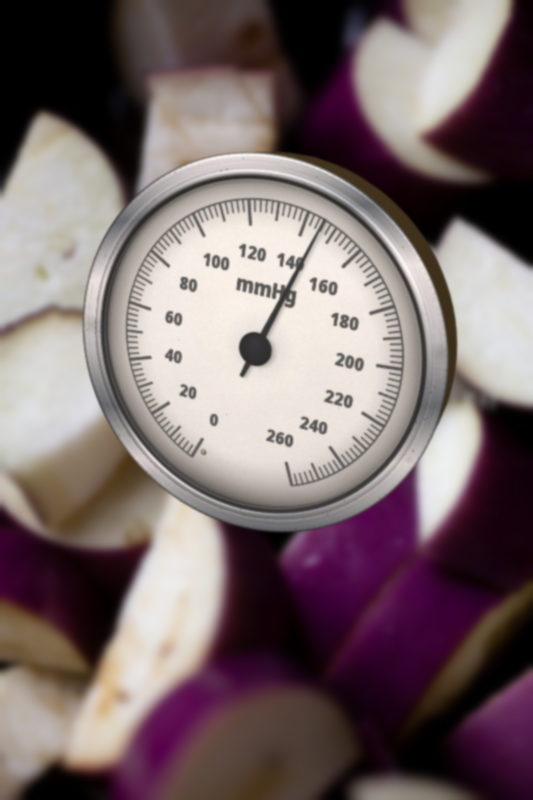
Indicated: 146; mmHg
